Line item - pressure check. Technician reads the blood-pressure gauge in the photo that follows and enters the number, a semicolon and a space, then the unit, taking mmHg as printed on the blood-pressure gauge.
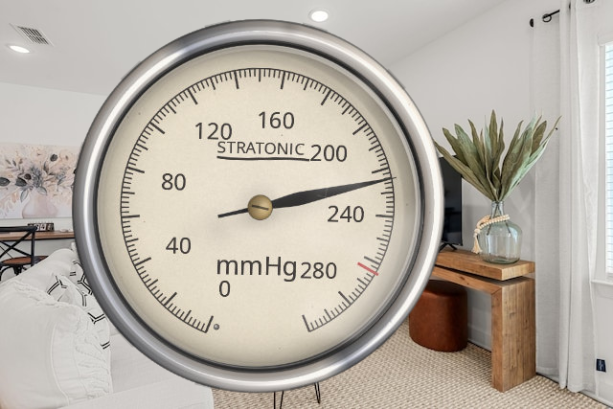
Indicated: 224; mmHg
